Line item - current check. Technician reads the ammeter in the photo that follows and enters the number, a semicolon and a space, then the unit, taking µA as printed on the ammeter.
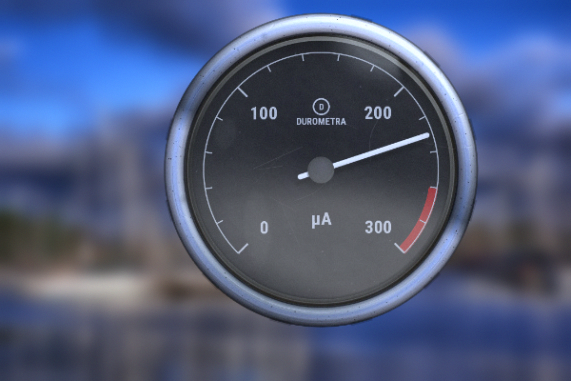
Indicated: 230; µA
